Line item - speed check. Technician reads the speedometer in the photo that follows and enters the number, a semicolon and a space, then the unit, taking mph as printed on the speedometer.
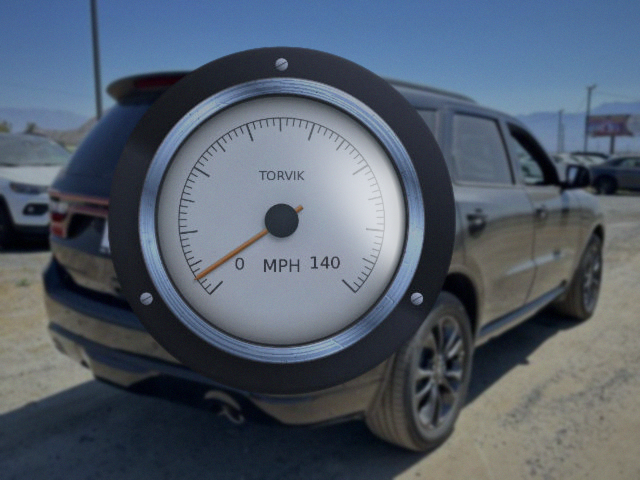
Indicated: 6; mph
